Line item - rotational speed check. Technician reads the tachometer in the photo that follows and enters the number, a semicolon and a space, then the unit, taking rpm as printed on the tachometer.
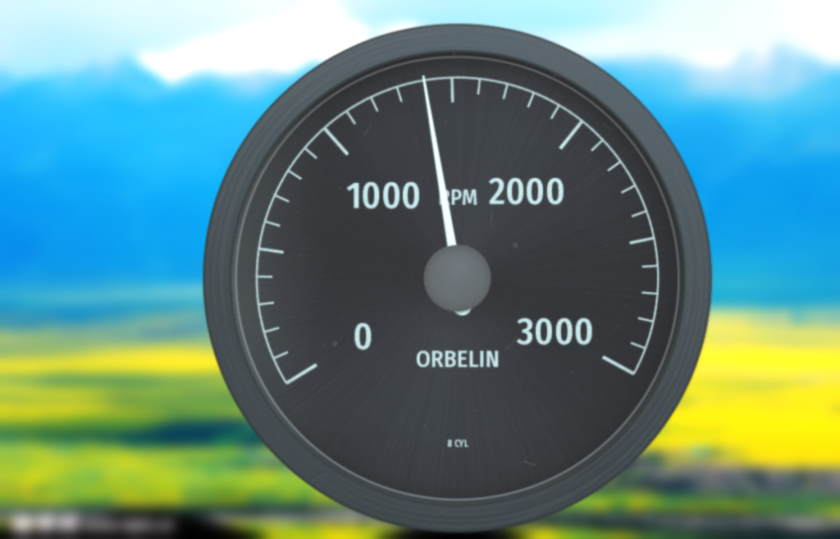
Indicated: 1400; rpm
